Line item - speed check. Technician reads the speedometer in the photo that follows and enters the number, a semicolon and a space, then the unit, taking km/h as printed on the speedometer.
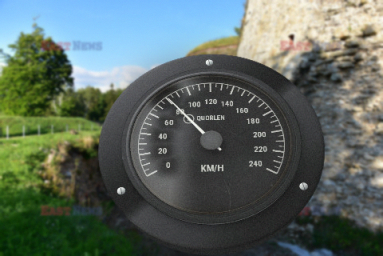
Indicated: 80; km/h
